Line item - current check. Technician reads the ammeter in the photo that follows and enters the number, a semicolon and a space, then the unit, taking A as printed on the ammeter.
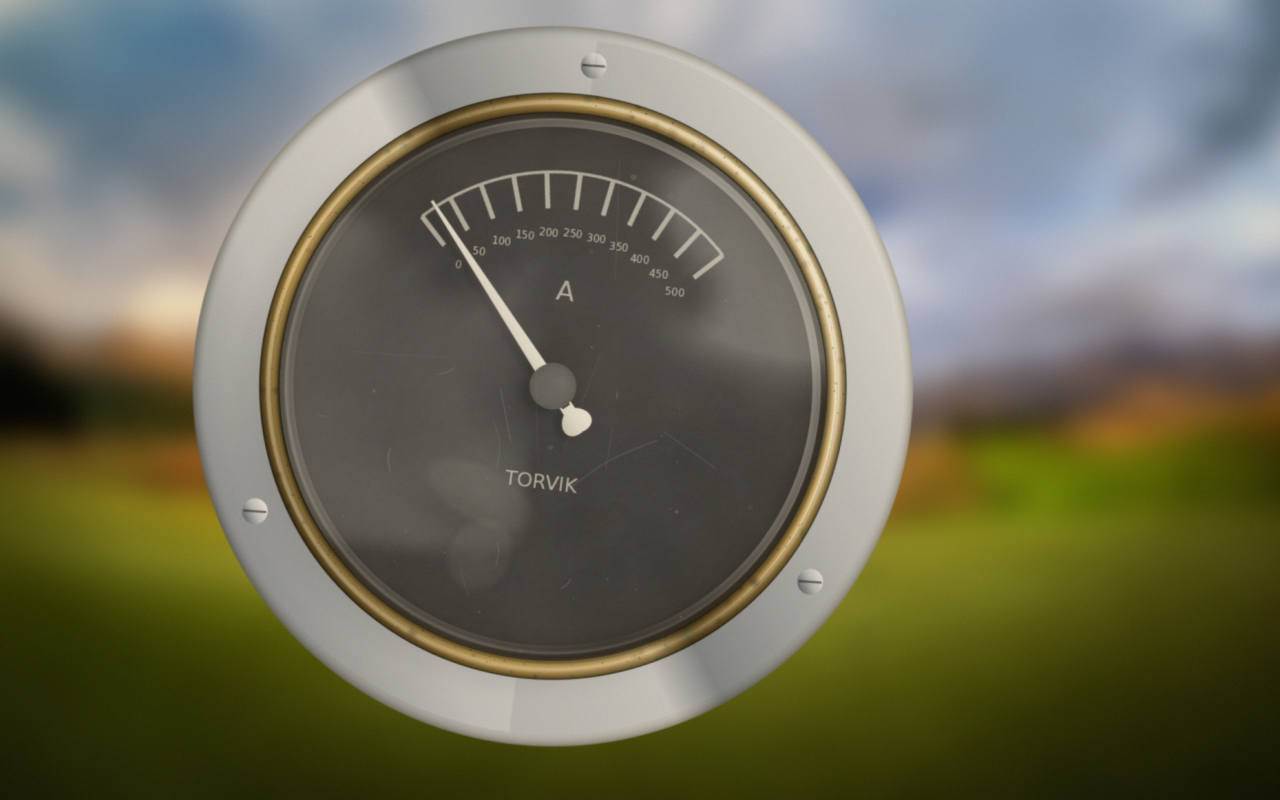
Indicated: 25; A
